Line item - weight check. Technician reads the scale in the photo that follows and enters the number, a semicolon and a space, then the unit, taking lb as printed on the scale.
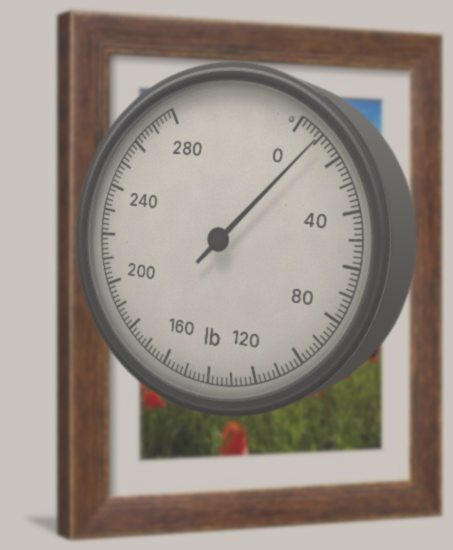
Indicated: 10; lb
